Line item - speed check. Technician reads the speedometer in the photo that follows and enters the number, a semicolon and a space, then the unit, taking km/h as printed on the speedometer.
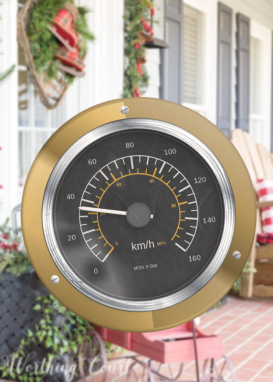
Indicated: 35; km/h
